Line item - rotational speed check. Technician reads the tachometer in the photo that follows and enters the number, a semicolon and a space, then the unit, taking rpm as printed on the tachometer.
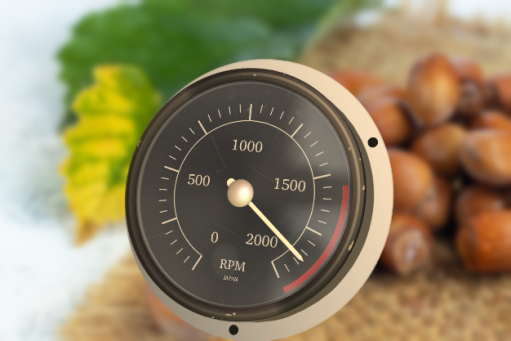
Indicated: 1875; rpm
